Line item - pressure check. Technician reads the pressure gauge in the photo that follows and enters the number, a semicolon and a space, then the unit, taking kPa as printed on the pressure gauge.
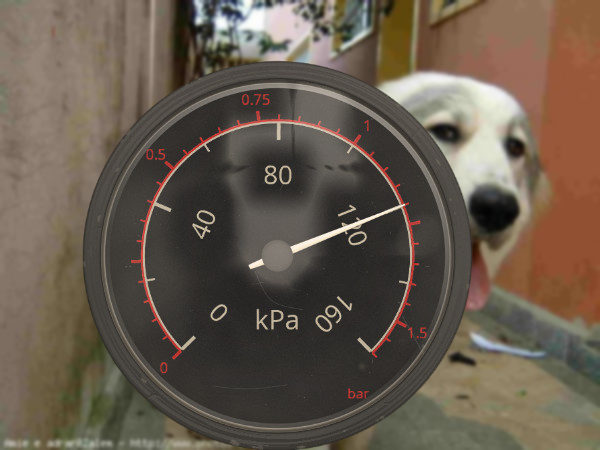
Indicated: 120; kPa
